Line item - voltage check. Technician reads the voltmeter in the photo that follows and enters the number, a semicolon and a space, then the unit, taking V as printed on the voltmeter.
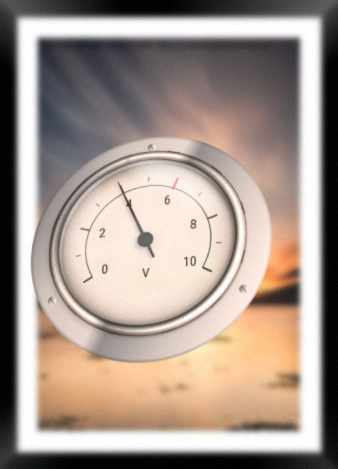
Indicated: 4; V
